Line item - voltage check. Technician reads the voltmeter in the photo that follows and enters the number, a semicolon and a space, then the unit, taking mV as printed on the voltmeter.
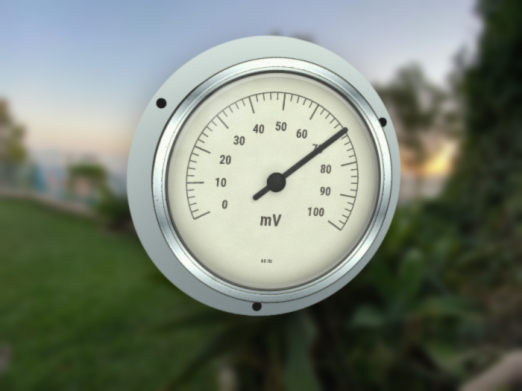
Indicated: 70; mV
